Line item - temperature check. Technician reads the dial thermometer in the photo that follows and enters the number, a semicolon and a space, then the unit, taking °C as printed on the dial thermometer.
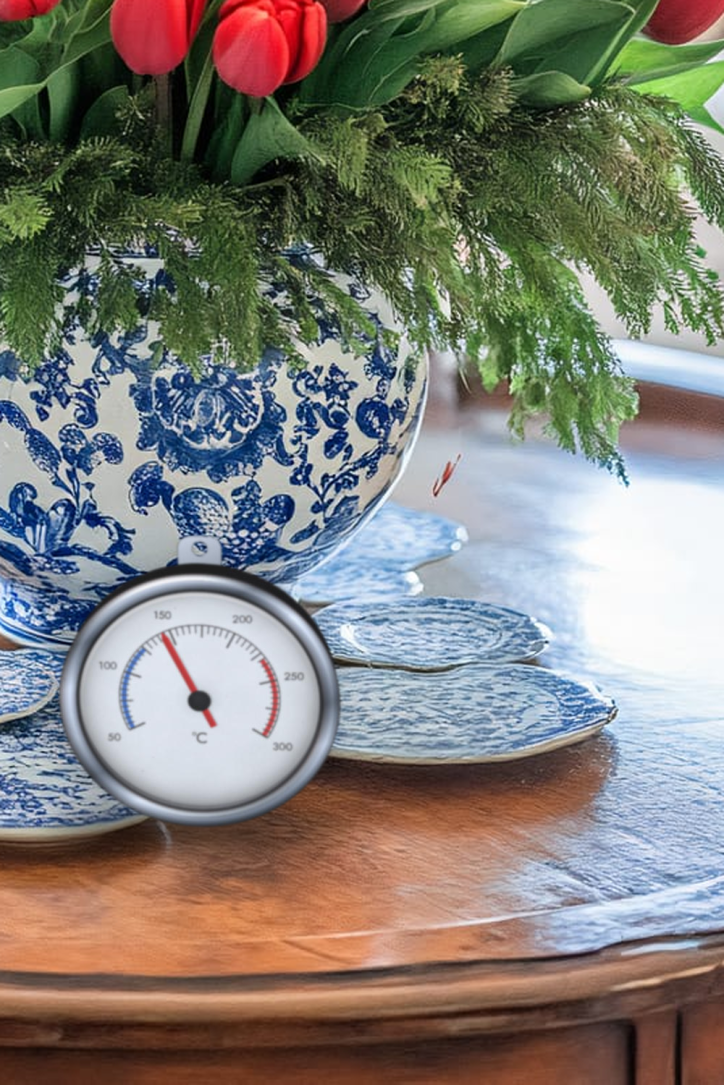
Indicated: 145; °C
